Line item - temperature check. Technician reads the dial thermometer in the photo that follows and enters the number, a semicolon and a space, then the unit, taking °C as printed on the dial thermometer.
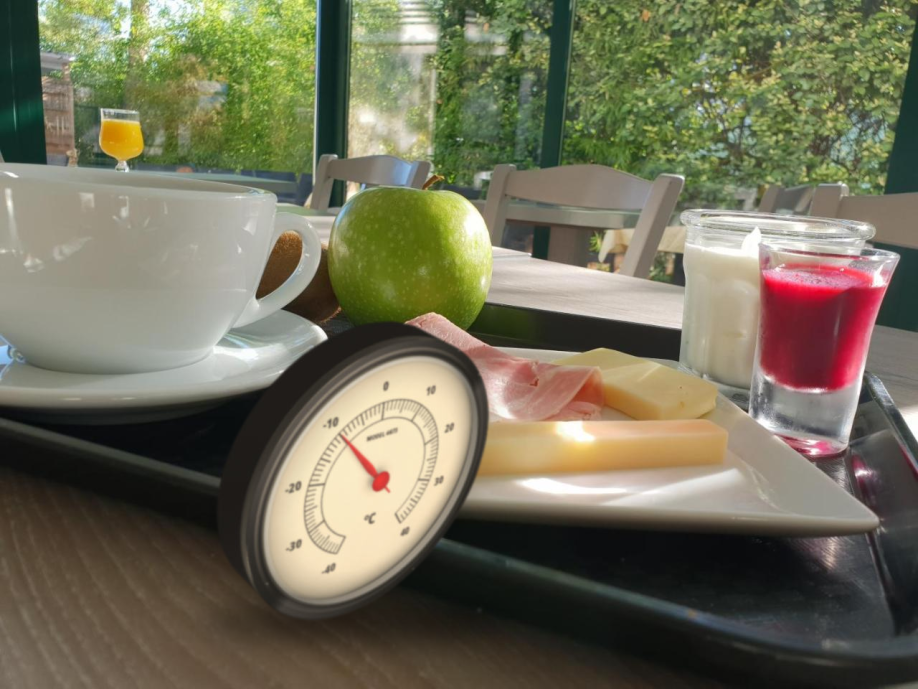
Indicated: -10; °C
